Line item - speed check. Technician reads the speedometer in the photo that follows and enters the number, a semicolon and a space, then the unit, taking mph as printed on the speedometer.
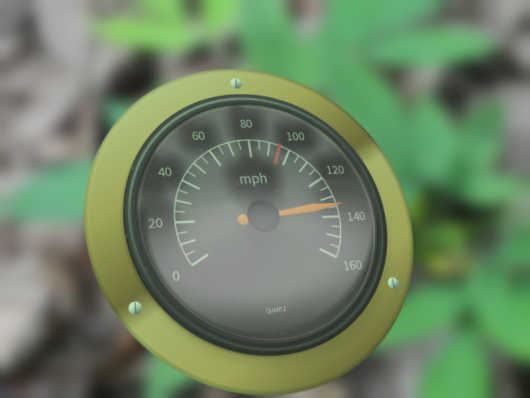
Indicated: 135; mph
